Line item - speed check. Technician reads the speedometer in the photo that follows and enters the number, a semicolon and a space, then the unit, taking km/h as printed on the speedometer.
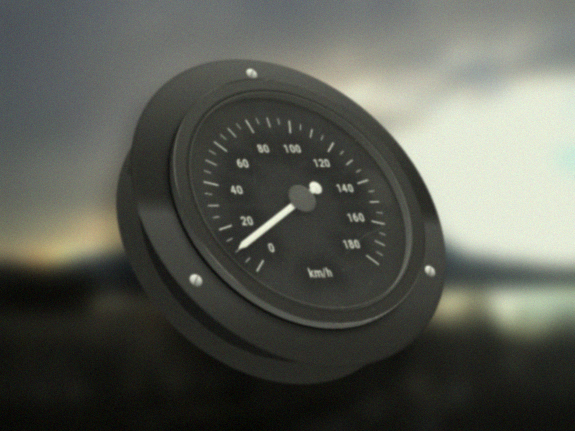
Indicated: 10; km/h
